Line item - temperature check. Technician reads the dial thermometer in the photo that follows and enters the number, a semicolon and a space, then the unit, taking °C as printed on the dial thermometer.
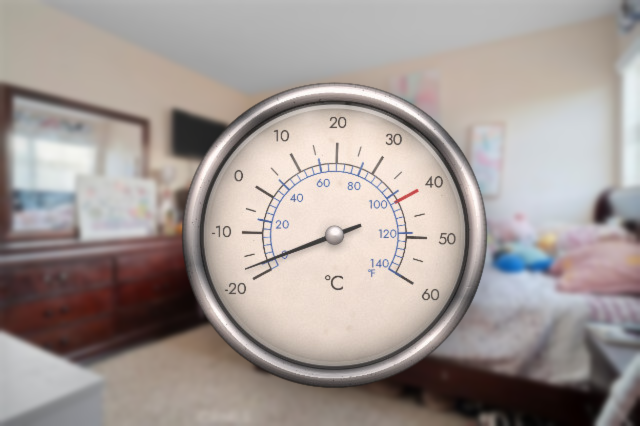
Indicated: -17.5; °C
